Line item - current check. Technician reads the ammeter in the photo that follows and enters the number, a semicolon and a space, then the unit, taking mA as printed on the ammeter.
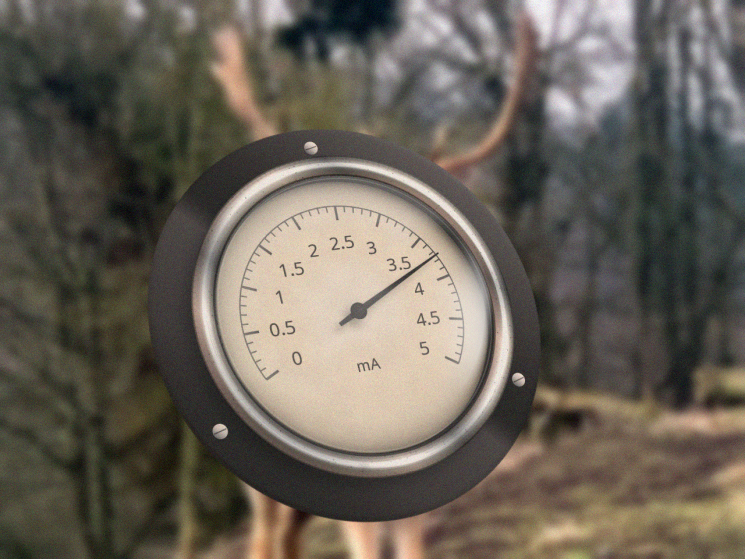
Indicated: 3.75; mA
